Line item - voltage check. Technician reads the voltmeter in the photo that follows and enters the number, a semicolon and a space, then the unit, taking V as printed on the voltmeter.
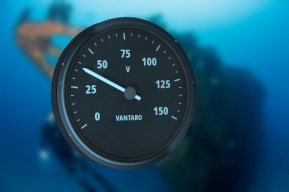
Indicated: 37.5; V
